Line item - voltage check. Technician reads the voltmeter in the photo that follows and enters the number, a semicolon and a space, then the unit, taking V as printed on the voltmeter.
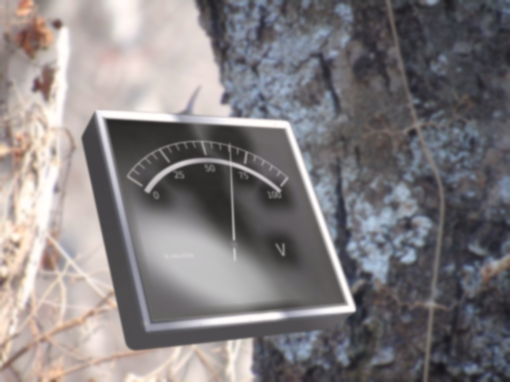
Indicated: 65; V
